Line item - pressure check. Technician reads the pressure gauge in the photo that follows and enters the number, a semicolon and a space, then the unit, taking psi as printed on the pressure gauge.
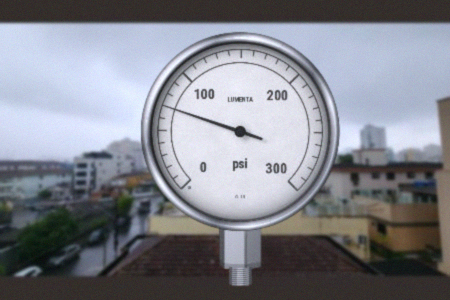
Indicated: 70; psi
